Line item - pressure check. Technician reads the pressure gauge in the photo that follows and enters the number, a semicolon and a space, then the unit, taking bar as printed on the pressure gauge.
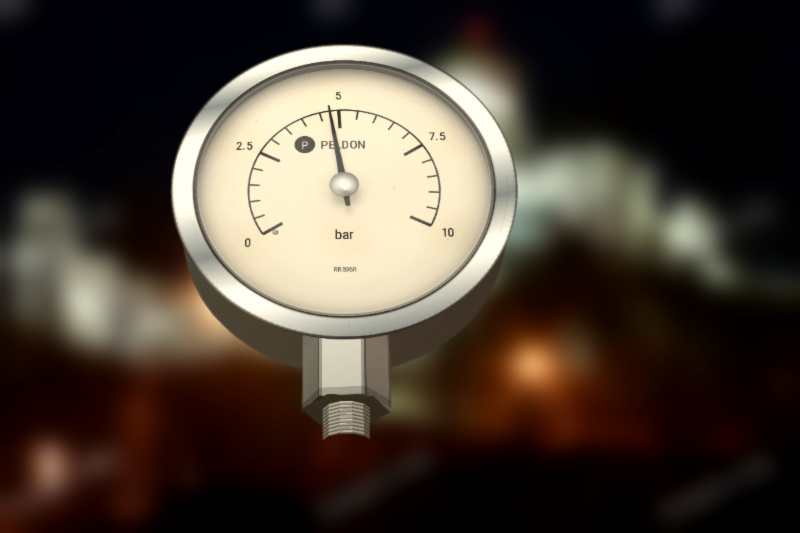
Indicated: 4.75; bar
